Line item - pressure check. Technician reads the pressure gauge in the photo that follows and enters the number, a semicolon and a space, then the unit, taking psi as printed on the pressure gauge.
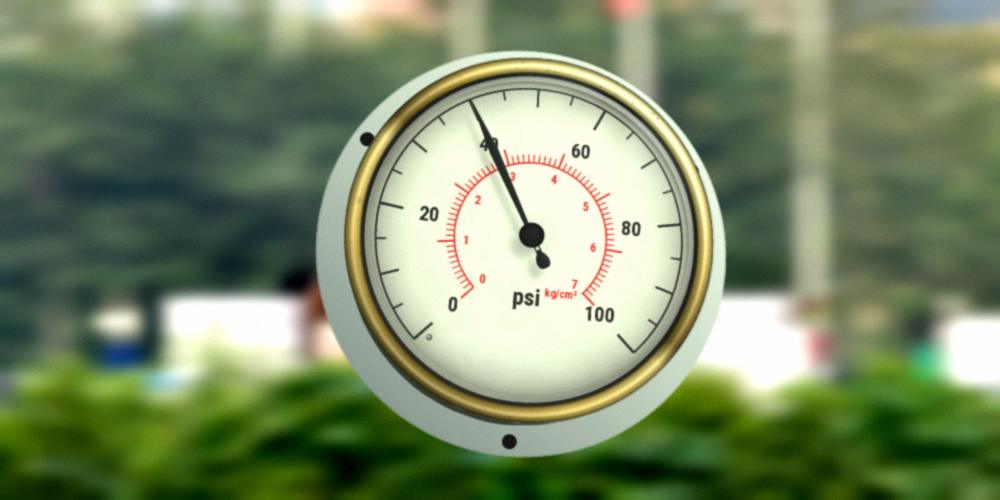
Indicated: 40; psi
